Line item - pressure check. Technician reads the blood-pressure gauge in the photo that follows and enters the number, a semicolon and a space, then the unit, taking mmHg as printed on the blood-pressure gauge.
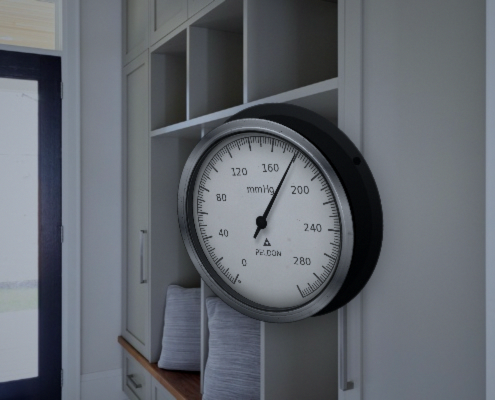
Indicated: 180; mmHg
